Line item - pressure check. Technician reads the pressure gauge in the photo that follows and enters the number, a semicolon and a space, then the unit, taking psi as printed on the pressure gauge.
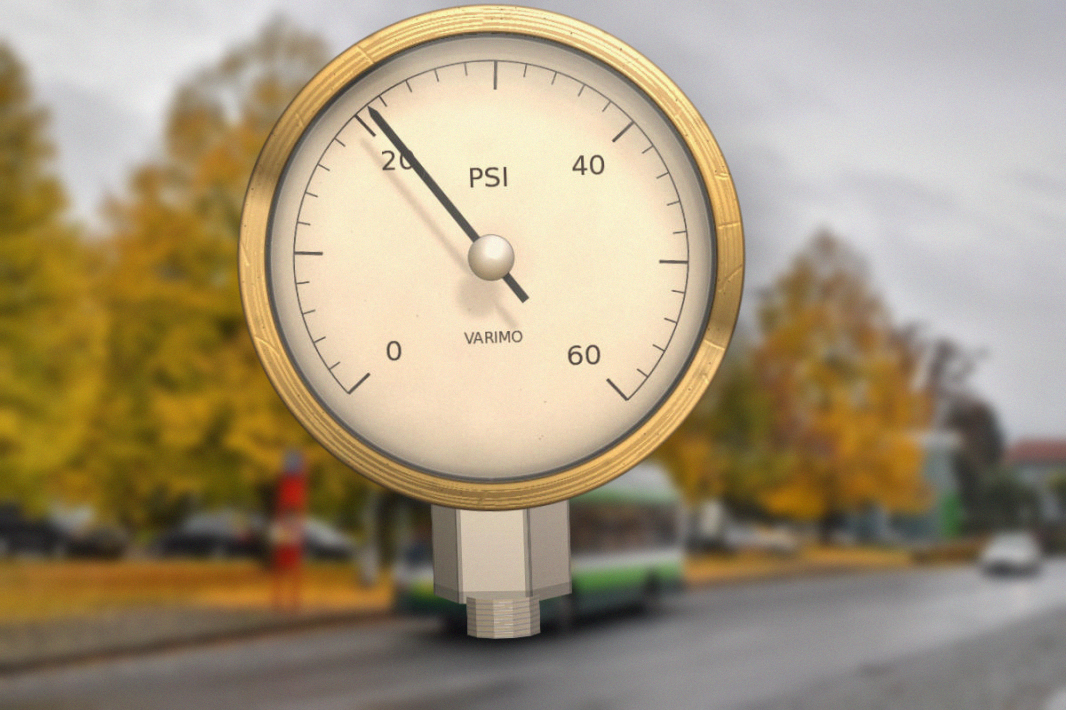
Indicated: 21; psi
